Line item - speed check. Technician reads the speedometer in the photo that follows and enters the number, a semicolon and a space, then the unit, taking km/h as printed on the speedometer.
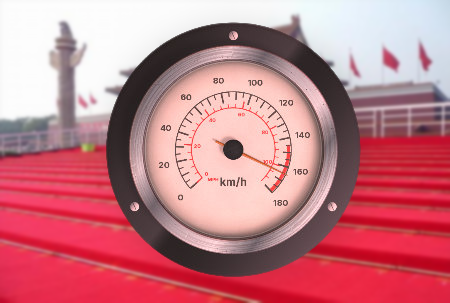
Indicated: 165; km/h
